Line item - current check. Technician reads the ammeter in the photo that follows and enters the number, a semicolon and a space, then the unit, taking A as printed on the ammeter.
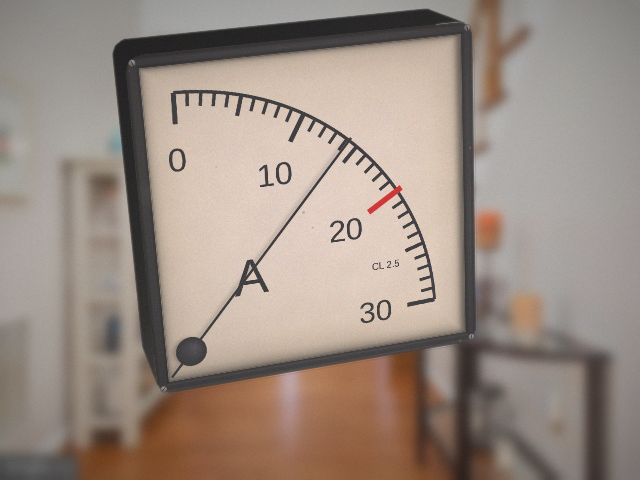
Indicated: 14; A
